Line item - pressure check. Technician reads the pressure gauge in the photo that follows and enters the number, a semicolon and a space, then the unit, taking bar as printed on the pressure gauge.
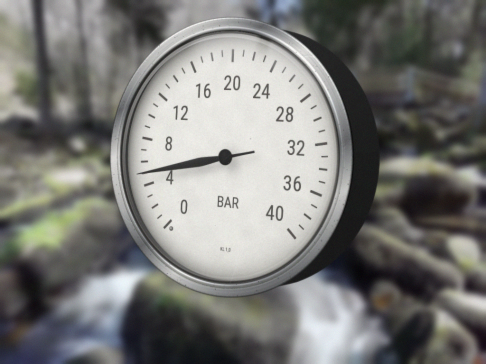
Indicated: 5; bar
